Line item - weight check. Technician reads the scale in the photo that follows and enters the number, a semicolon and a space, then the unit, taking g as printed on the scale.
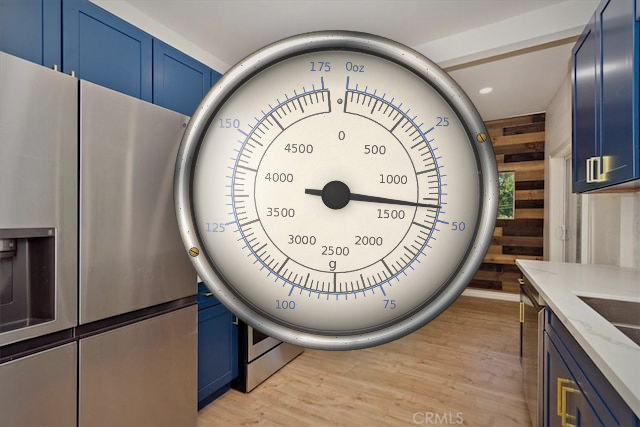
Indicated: 1300; g
